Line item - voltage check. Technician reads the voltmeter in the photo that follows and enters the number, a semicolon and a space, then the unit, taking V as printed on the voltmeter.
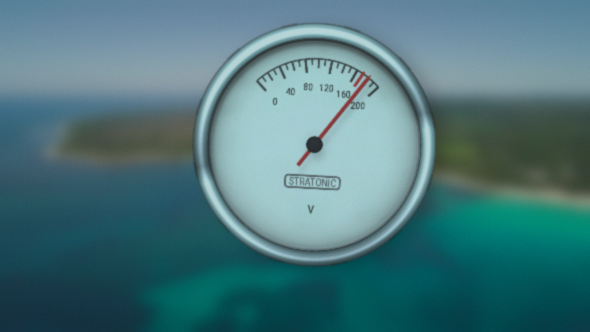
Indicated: 180; V
